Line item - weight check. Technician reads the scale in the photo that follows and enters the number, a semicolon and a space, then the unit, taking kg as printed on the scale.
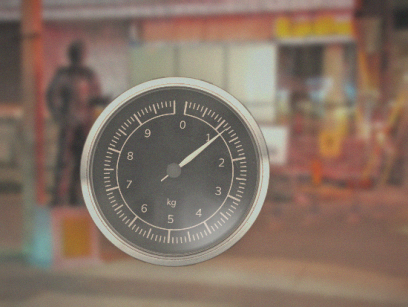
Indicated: 1.2; kg
